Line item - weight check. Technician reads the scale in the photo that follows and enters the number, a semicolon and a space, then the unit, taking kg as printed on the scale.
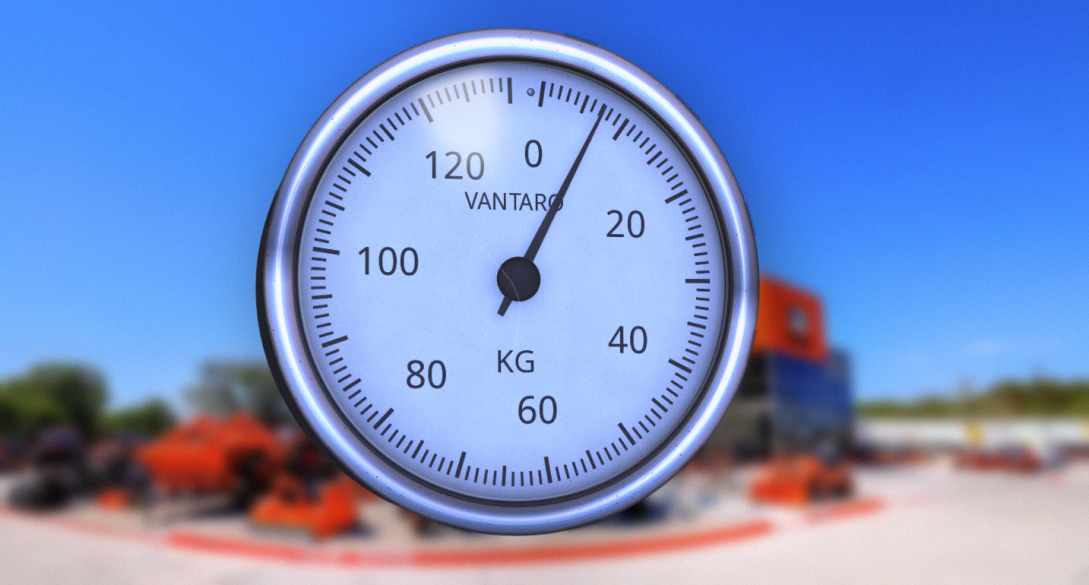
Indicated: 7; kg
